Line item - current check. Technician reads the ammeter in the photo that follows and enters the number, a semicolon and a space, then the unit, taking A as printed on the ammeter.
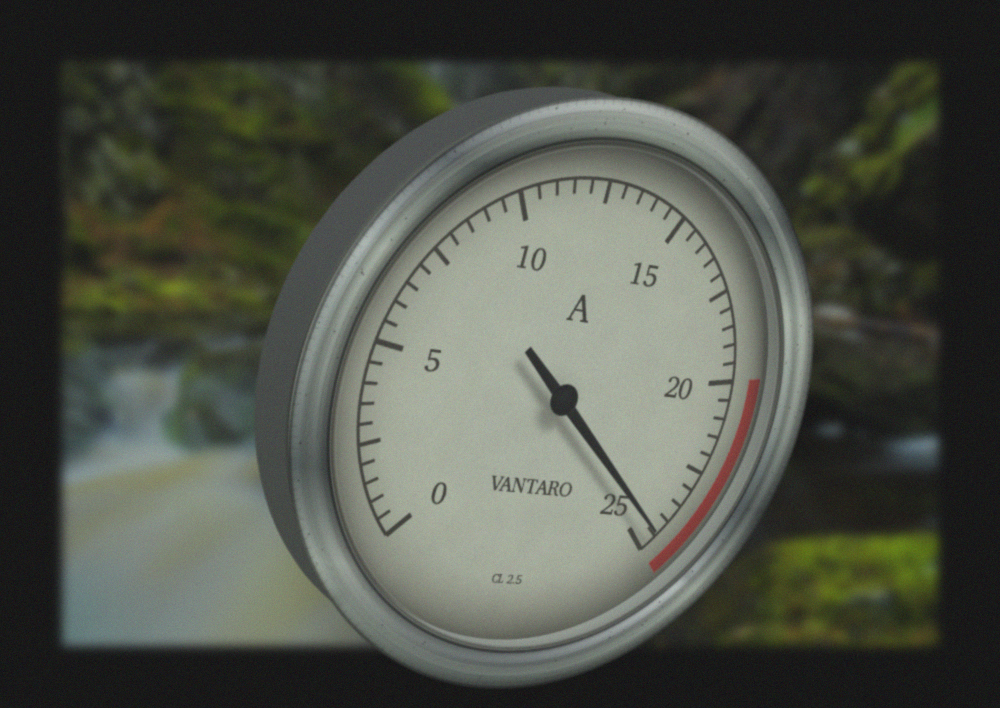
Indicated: 24.5; A
